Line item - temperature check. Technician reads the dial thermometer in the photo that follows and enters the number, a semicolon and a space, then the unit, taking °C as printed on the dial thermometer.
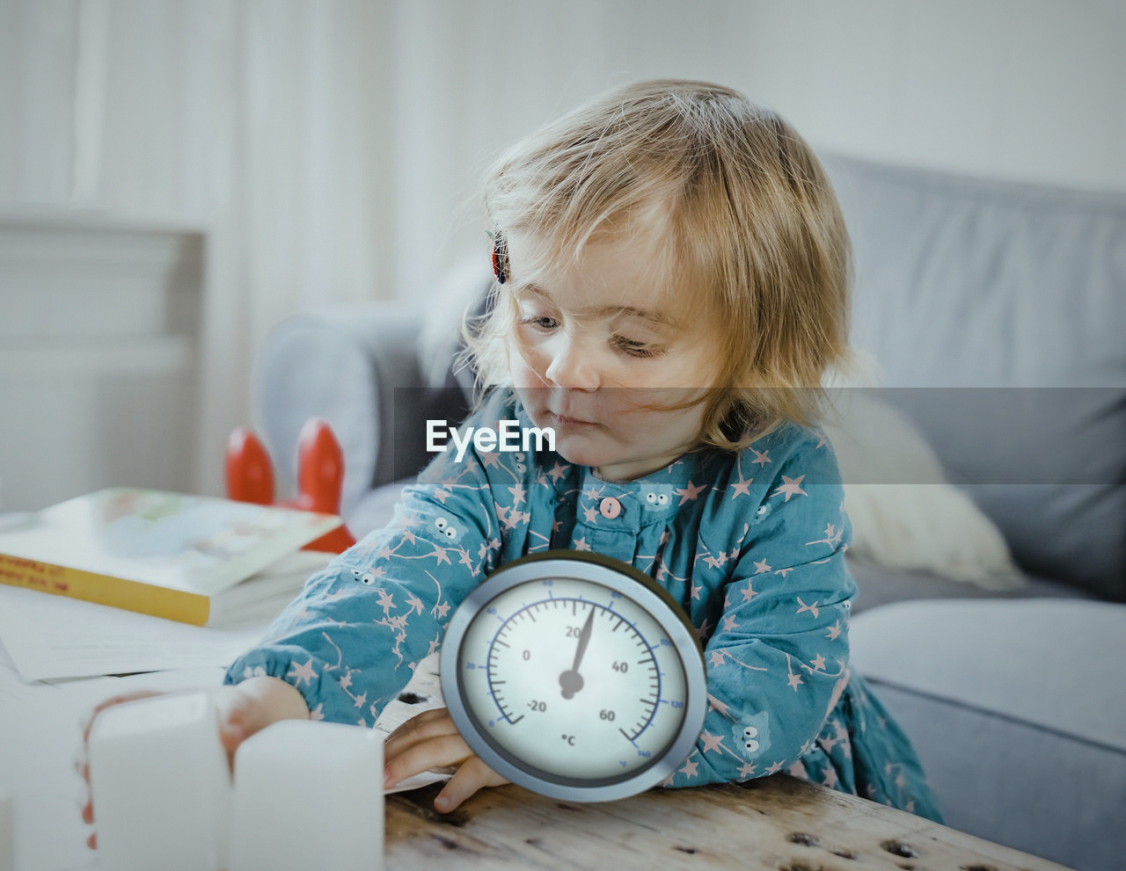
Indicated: 24; °C
